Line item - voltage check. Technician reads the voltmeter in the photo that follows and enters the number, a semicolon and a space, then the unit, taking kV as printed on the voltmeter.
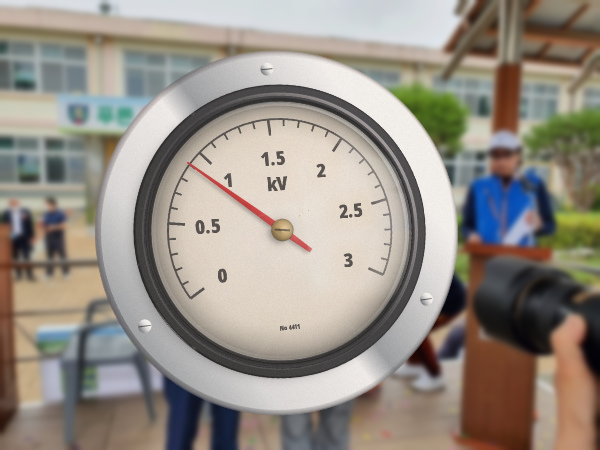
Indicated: 0.9; kV
